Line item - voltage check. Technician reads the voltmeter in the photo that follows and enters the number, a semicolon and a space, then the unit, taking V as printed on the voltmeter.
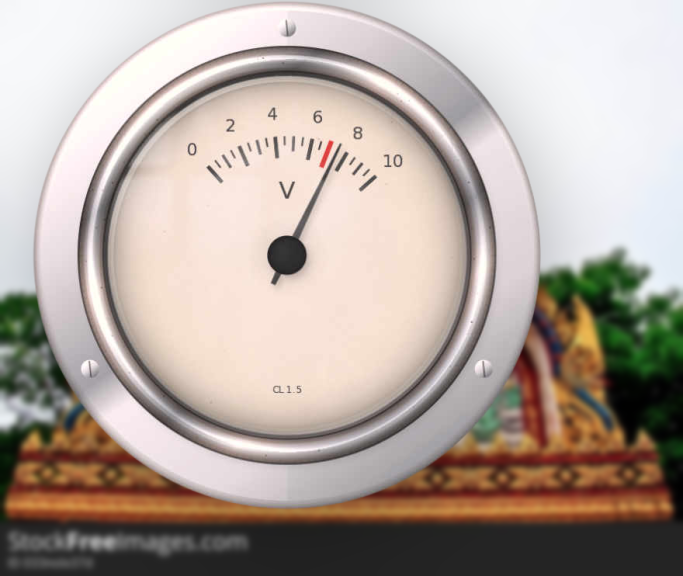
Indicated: 7.5; V
